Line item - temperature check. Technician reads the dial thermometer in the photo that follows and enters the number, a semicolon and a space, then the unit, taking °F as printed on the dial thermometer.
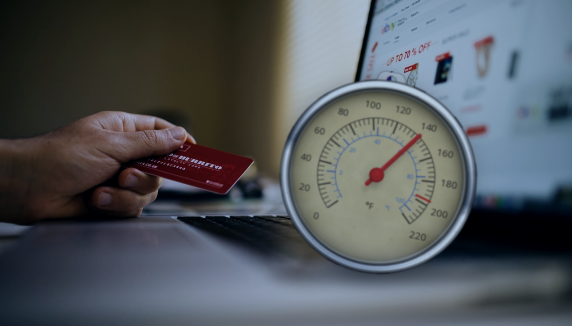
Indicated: 140; °F
